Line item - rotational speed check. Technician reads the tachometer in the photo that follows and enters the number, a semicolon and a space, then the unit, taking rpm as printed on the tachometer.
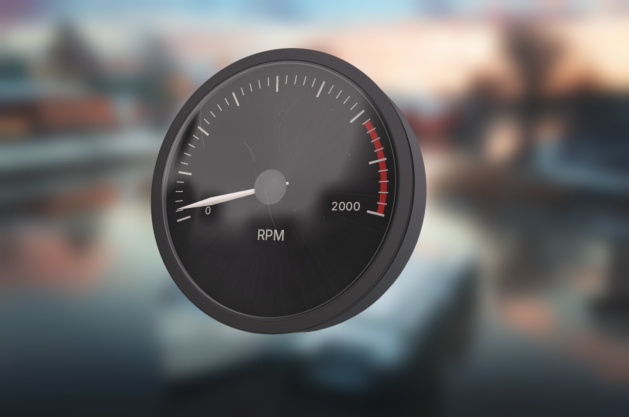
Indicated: 50; rpm
